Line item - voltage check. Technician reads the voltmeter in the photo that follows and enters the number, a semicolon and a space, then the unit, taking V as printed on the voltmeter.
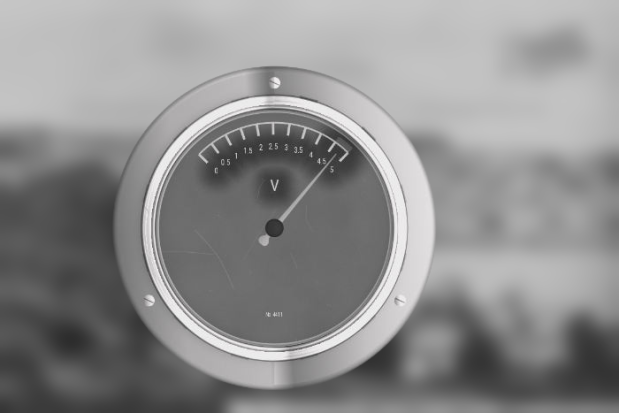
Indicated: 4.75; V
